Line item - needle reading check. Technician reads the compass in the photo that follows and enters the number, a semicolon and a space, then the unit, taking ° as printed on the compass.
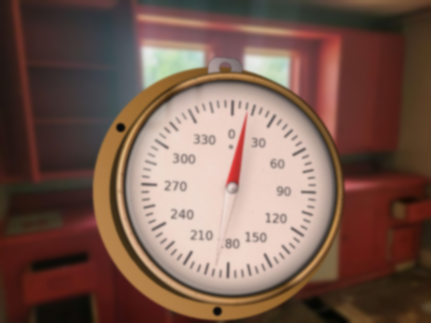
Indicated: 10; °
